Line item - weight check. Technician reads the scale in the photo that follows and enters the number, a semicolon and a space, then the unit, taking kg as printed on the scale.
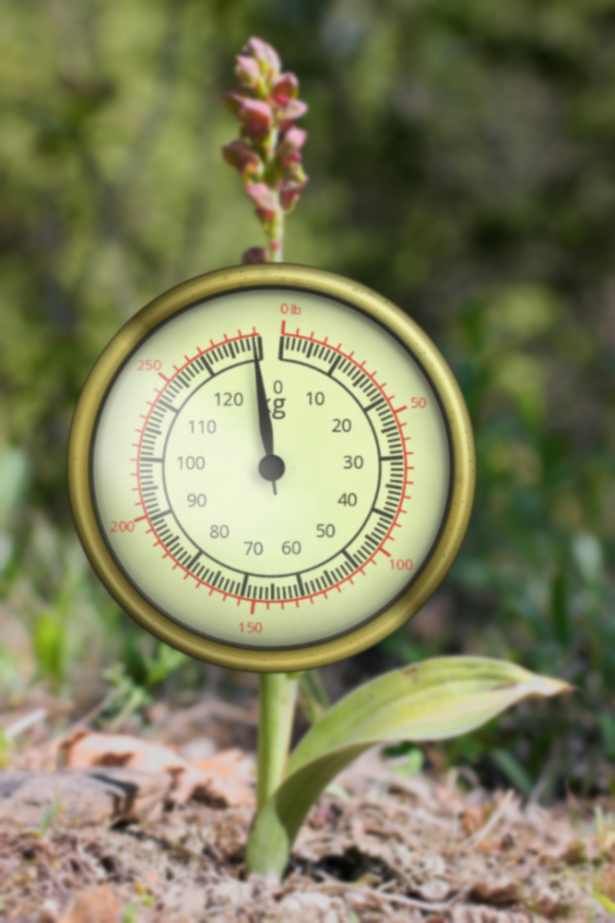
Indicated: 129; kg
